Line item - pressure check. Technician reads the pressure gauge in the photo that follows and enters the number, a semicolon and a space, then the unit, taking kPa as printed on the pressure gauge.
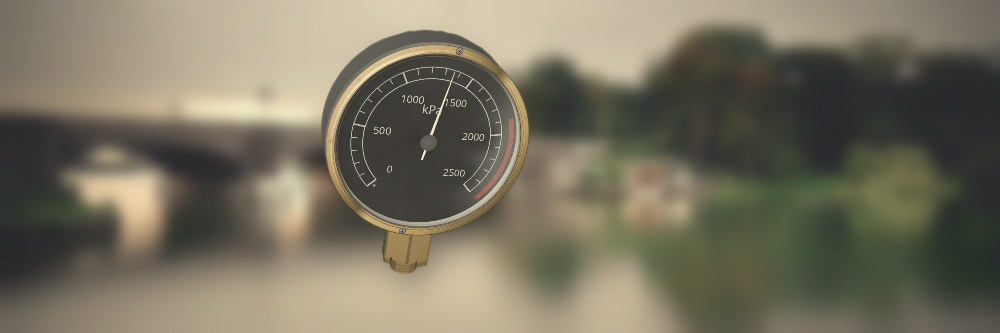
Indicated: 1350; kPa
